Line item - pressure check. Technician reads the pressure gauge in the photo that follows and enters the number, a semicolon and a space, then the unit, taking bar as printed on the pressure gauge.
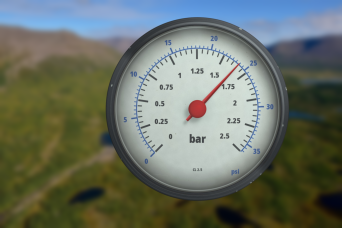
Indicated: 1.65; bar
